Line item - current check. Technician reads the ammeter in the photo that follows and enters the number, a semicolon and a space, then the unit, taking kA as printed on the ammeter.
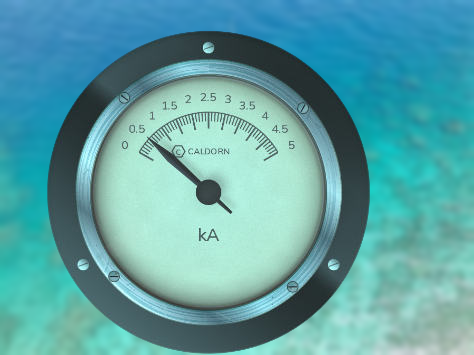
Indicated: 0.5; kA
